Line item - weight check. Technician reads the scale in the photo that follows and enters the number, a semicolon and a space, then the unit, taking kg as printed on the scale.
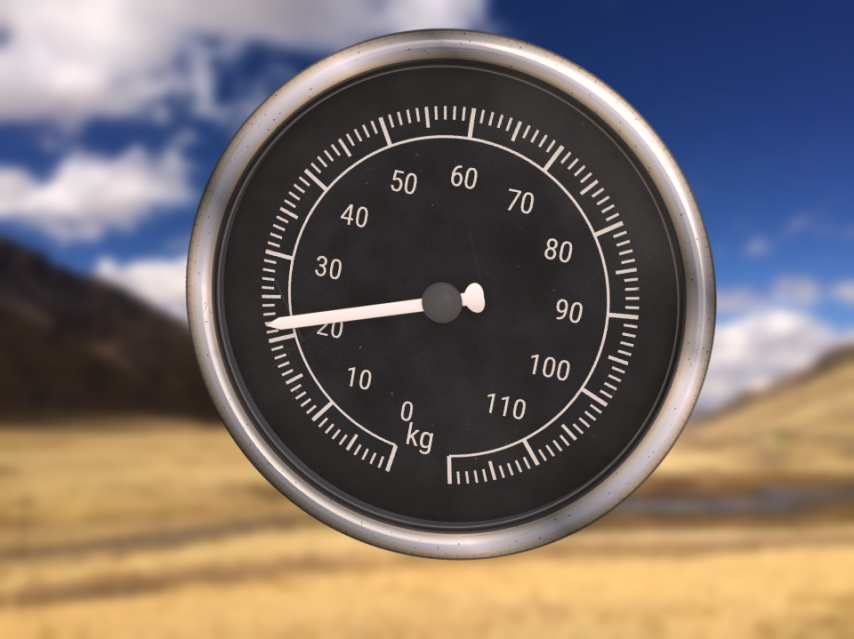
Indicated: 22; kg
